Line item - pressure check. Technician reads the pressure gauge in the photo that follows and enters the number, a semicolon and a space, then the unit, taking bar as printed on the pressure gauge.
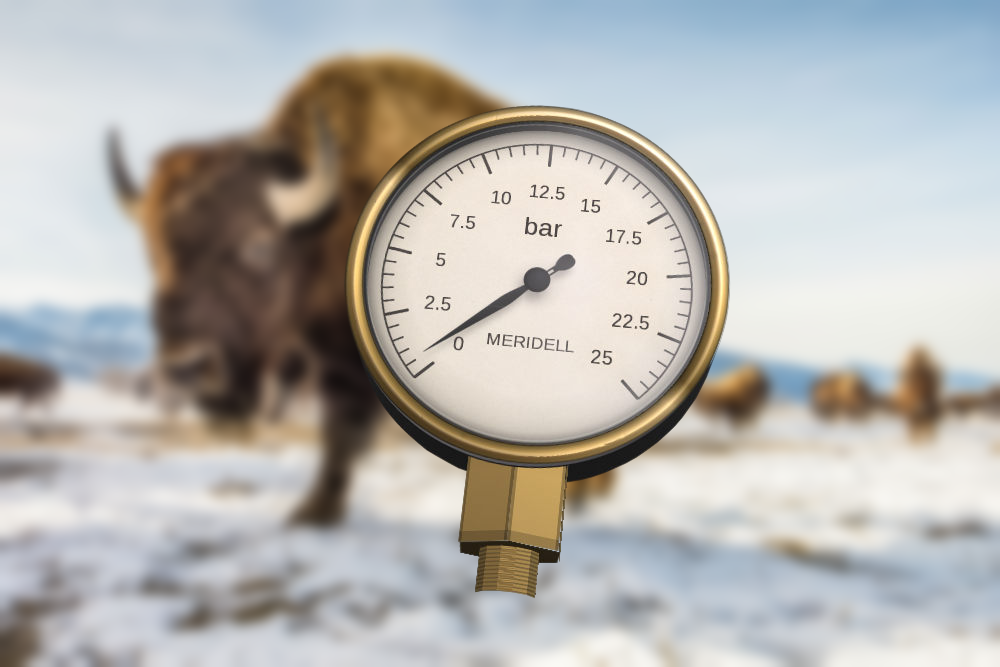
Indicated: 0.5; bar
